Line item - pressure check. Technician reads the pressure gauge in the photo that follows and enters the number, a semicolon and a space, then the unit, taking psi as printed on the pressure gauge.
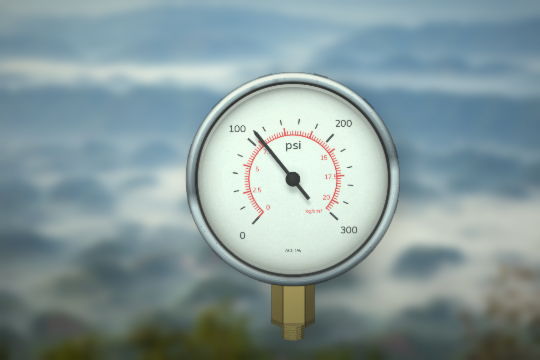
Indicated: 110; psi
